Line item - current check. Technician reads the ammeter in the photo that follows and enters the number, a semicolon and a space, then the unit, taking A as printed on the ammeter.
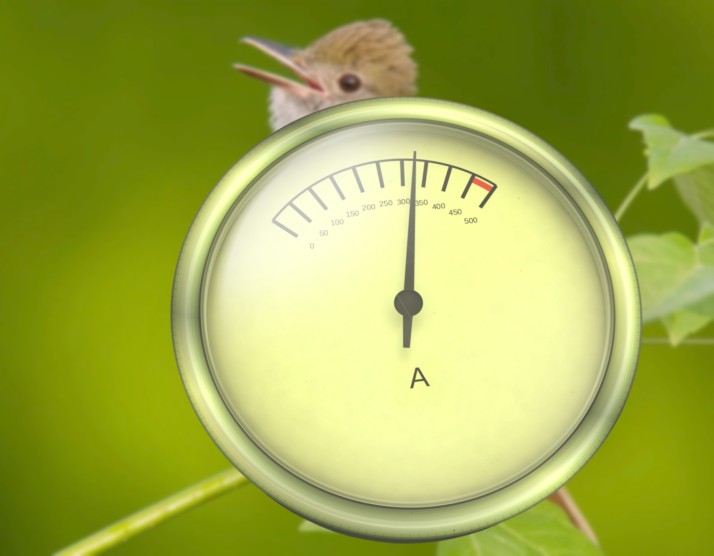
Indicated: 325; A
